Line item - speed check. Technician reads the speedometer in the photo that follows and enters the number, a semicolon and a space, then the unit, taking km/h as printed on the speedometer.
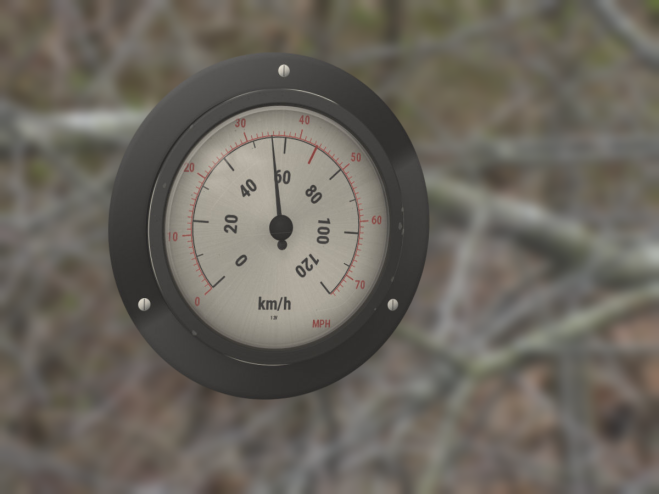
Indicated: 55; km/h
